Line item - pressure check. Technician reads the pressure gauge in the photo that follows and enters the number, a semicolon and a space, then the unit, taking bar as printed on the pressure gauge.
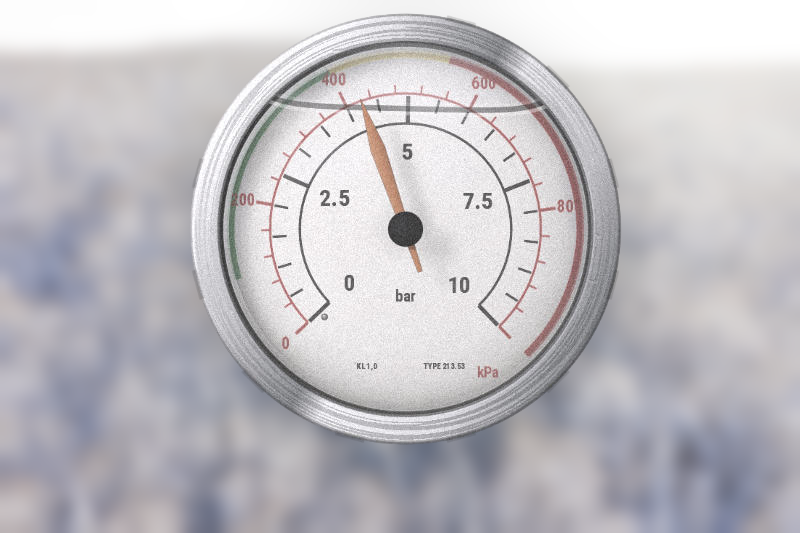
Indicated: 4.25; bar
